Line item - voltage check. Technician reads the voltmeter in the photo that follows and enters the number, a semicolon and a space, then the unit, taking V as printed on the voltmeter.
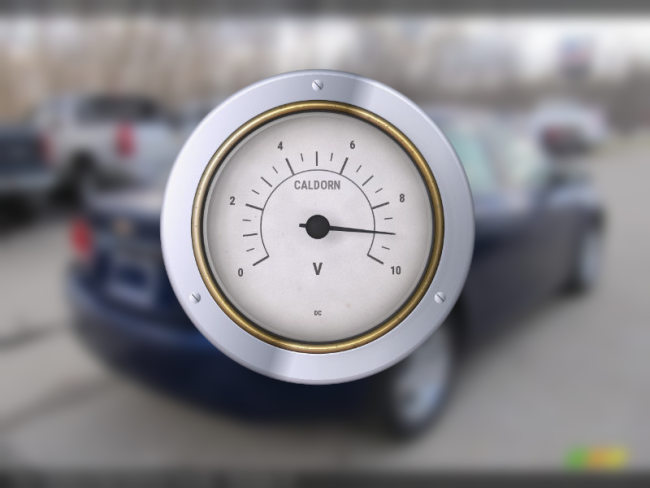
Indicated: 9; V
